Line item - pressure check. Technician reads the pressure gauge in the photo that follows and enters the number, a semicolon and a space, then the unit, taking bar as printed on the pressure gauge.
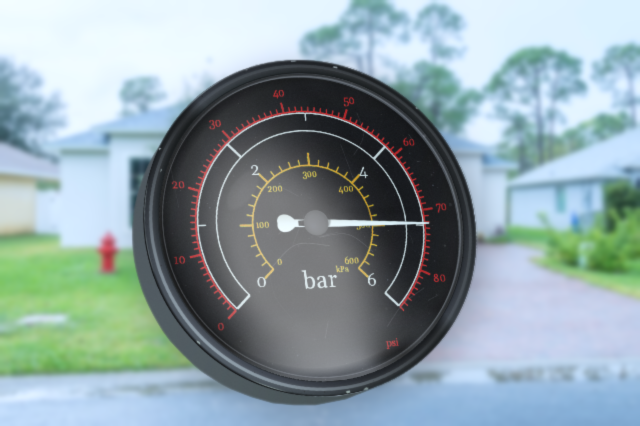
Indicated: 5; bar
